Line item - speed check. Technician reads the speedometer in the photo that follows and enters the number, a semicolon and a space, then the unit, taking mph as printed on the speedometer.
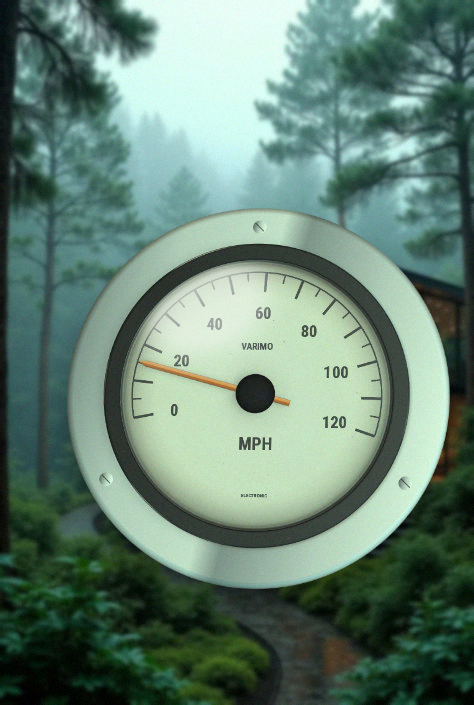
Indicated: 15; mph
